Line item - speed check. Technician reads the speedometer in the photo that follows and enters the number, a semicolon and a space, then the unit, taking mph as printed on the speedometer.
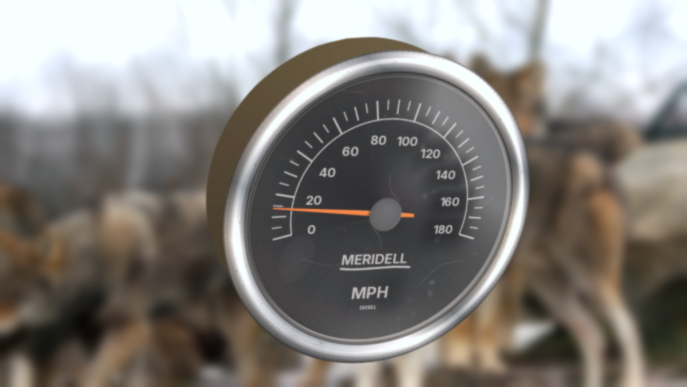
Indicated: 15; mph
